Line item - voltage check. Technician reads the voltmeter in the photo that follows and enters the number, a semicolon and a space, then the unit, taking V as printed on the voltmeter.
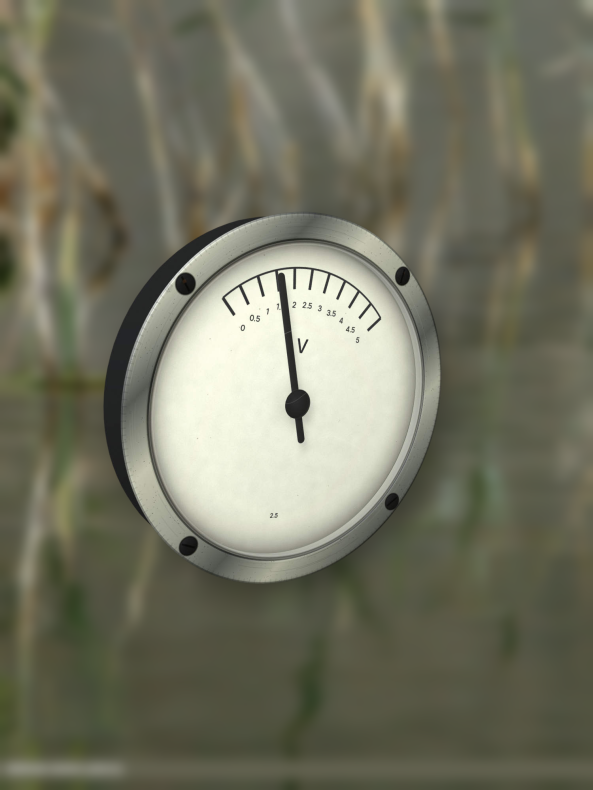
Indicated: 1.5; V
